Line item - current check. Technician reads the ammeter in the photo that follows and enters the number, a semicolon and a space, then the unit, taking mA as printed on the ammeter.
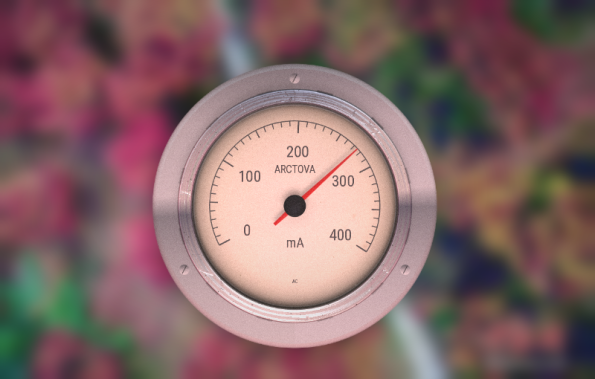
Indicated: 275; mA
